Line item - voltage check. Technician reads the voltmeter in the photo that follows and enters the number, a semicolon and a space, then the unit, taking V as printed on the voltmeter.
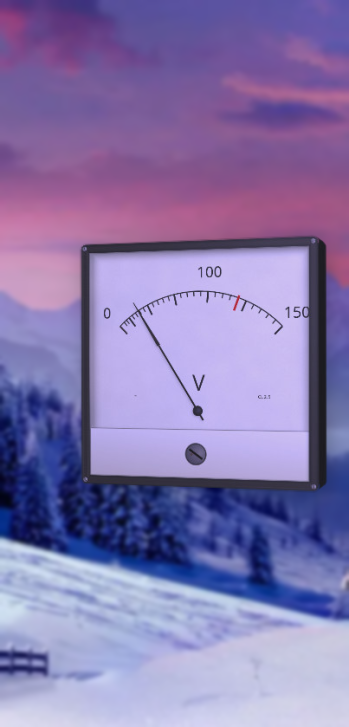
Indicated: 40; V
